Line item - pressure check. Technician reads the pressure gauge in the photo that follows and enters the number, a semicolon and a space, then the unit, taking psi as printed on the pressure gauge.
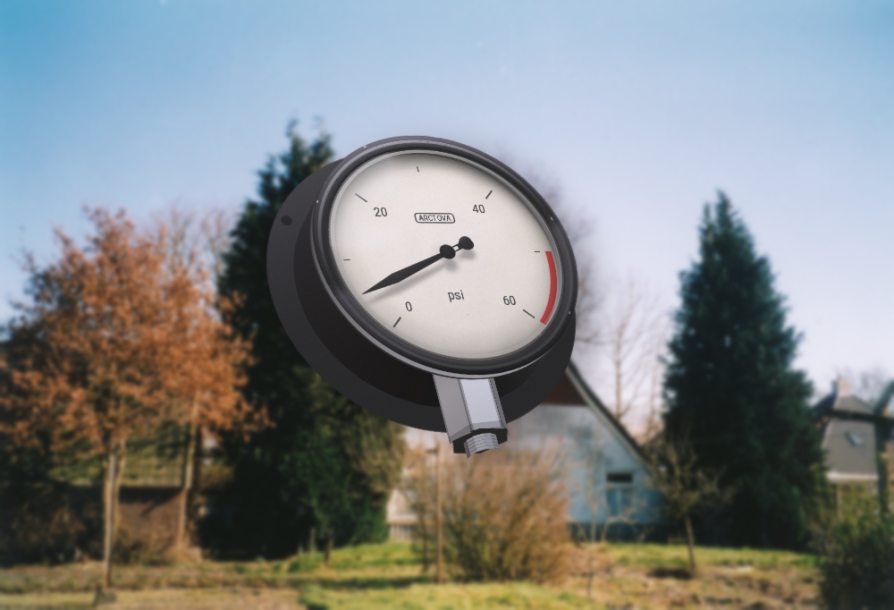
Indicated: 5; psi
